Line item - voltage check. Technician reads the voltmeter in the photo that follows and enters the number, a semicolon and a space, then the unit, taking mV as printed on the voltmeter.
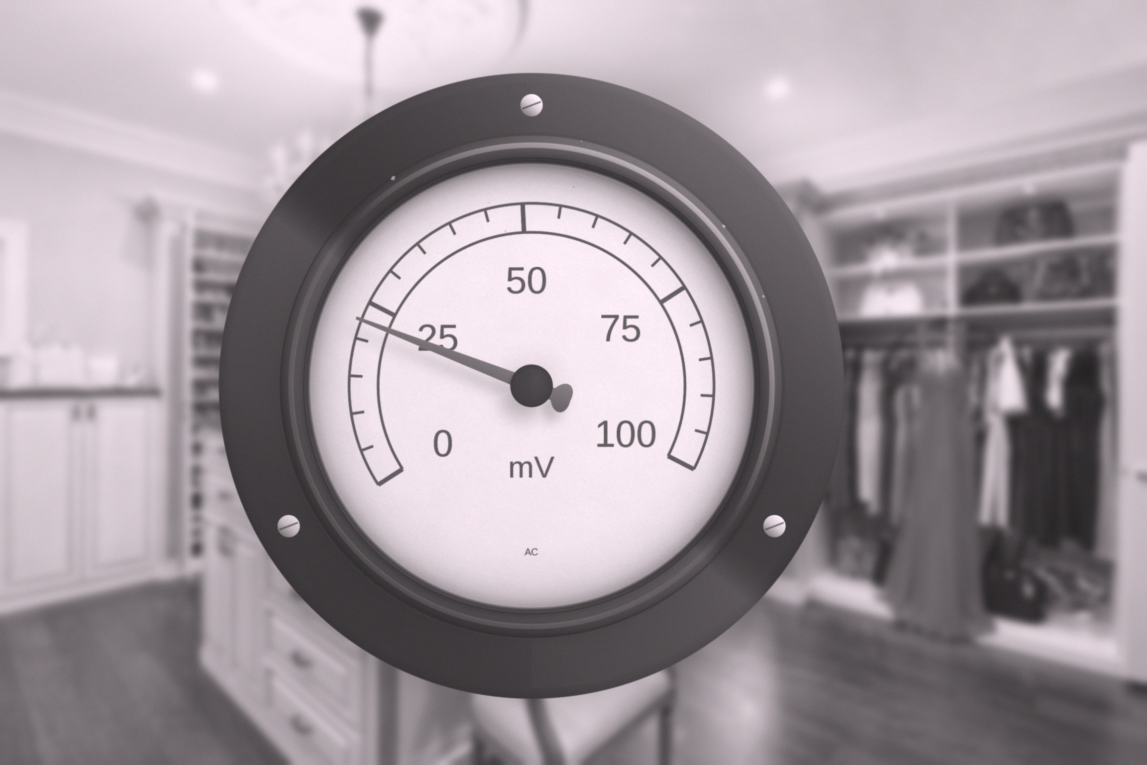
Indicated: 22.5; mV
